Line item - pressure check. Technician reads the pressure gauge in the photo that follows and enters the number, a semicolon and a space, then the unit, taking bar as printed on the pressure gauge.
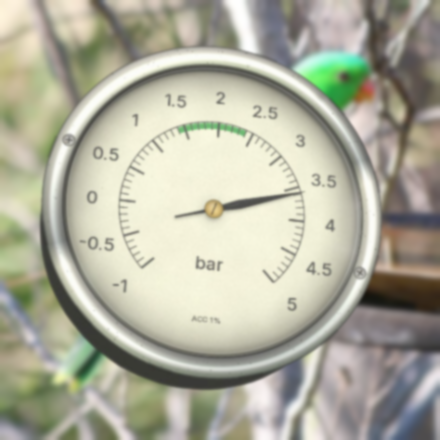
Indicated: 3.6; bar
